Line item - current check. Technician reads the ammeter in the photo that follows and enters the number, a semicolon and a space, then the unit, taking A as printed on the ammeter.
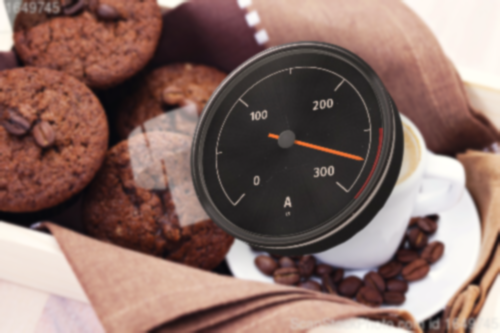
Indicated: 275; A
